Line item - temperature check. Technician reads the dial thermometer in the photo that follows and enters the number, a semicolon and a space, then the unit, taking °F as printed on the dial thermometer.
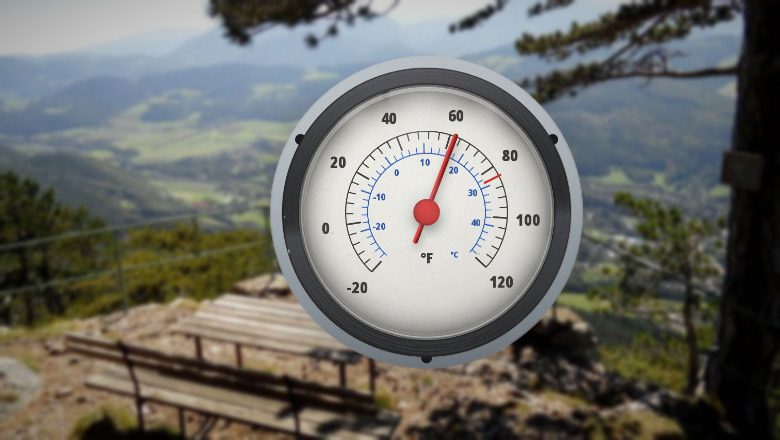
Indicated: 62; °F
